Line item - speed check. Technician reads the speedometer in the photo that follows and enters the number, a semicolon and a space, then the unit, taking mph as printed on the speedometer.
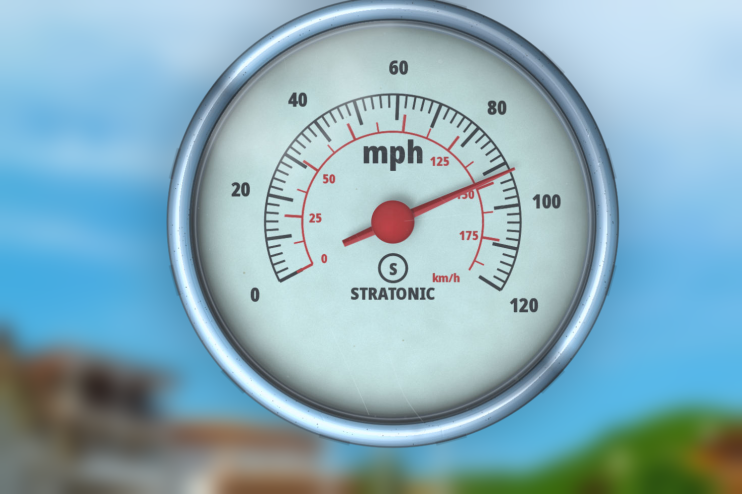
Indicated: 92; mph
